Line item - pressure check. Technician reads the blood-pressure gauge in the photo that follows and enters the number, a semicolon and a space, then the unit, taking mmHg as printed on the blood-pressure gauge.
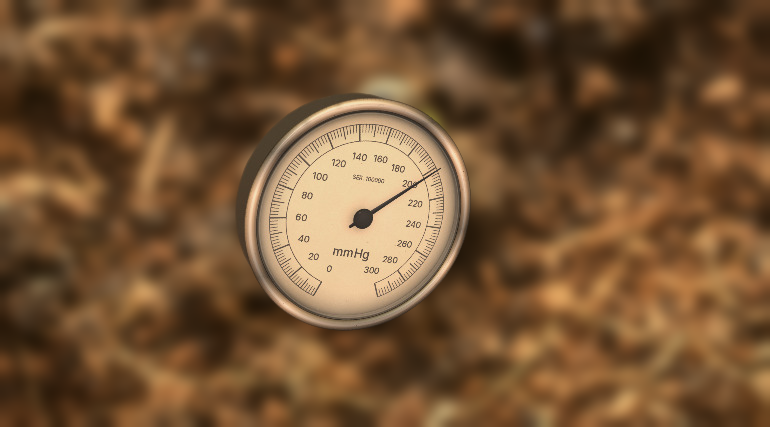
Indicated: 200; mmHg
